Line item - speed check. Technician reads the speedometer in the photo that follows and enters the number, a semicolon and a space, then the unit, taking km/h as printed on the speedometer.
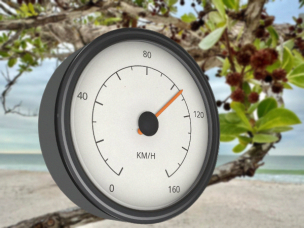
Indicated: 105; km/h
